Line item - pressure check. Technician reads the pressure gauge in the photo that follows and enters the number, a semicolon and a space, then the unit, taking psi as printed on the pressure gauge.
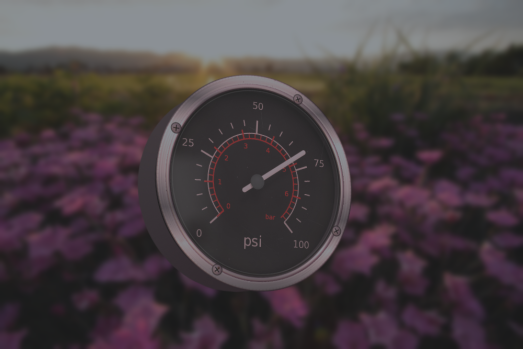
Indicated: 70; psi
